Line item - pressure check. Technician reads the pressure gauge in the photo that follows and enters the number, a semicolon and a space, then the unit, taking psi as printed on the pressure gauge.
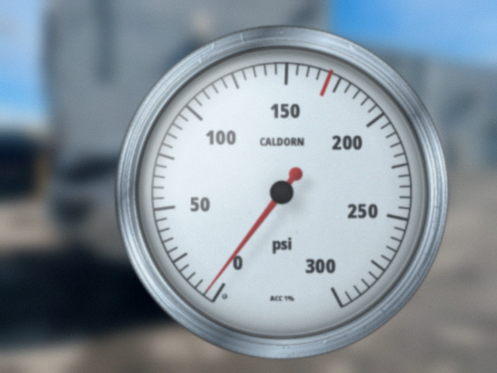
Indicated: 5; psi
